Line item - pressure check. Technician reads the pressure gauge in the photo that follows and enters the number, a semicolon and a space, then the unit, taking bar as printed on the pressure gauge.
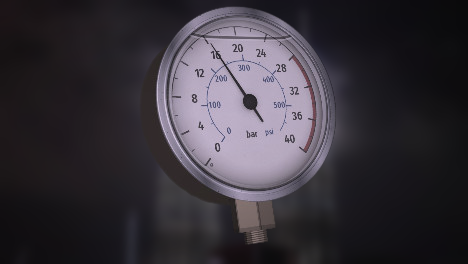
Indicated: 16; bar
